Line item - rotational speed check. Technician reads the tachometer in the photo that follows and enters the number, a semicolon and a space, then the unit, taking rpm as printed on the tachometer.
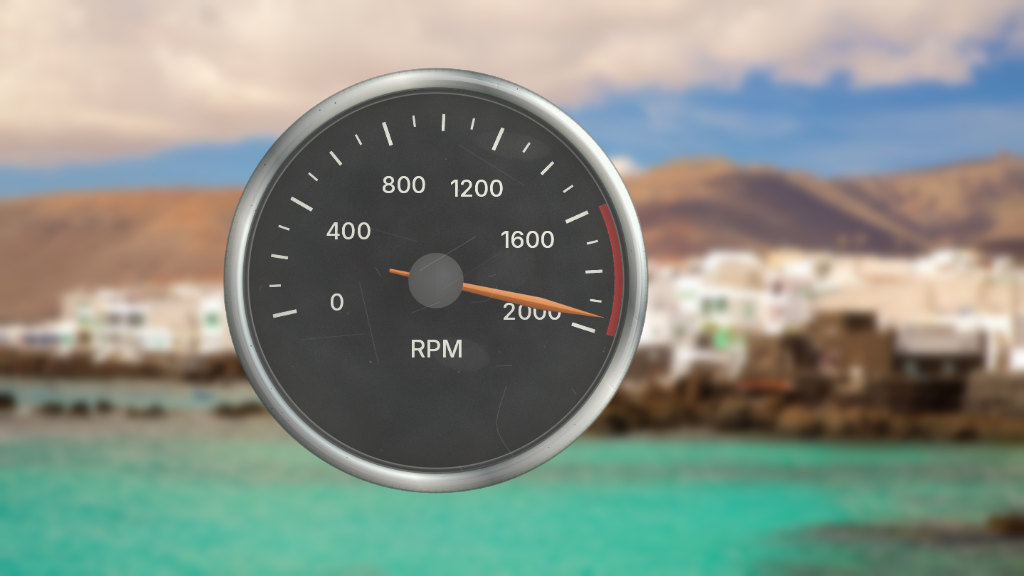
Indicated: 1950; rpm
